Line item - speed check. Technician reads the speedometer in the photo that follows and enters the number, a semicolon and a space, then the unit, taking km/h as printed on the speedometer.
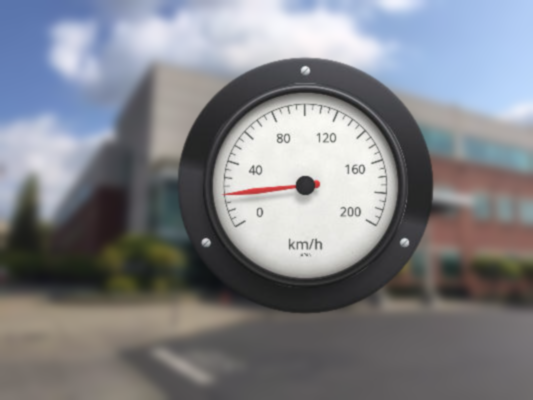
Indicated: 20; km/h
